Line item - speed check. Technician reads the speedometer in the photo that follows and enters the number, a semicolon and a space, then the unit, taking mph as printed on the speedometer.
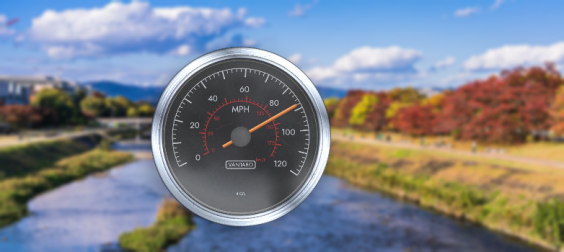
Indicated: 88; mph
